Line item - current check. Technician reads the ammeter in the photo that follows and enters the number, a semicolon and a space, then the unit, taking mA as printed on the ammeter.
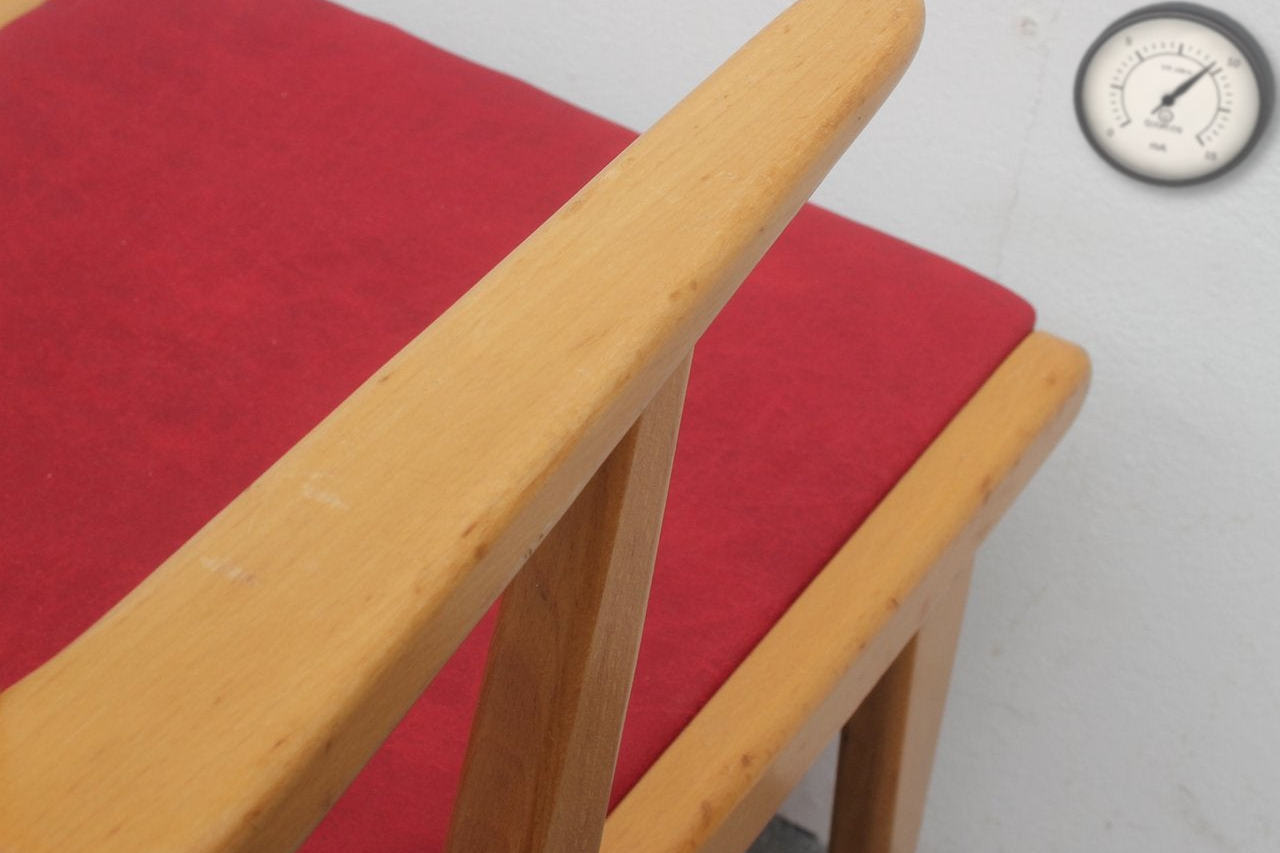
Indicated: 9.5; mA
